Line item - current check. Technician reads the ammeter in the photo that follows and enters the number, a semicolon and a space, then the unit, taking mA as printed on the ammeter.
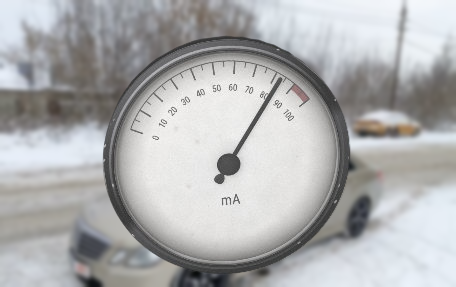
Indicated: 82.5; mA
